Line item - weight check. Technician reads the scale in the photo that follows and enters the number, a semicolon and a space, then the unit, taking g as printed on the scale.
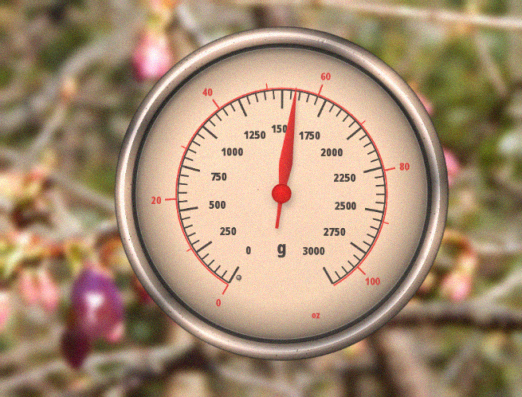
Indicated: 1575; g
